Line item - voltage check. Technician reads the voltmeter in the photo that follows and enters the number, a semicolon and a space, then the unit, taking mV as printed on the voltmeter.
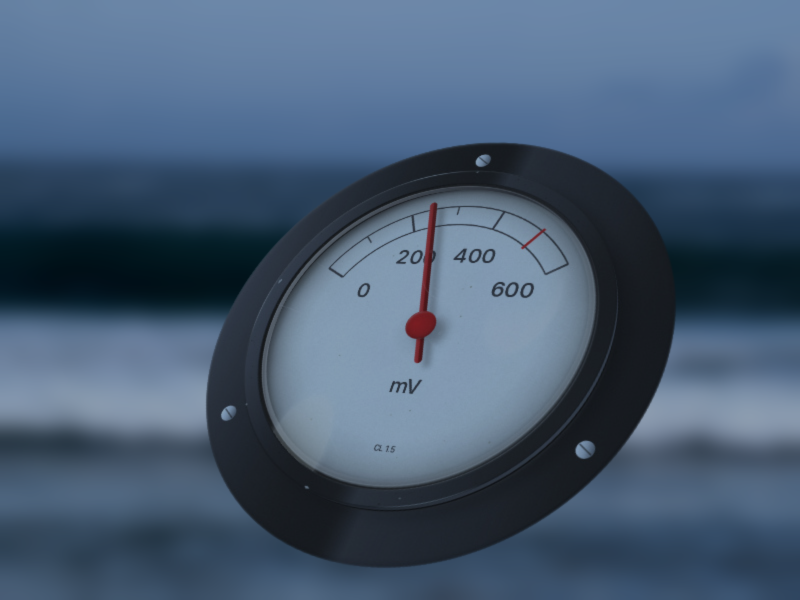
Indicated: 250; mV
